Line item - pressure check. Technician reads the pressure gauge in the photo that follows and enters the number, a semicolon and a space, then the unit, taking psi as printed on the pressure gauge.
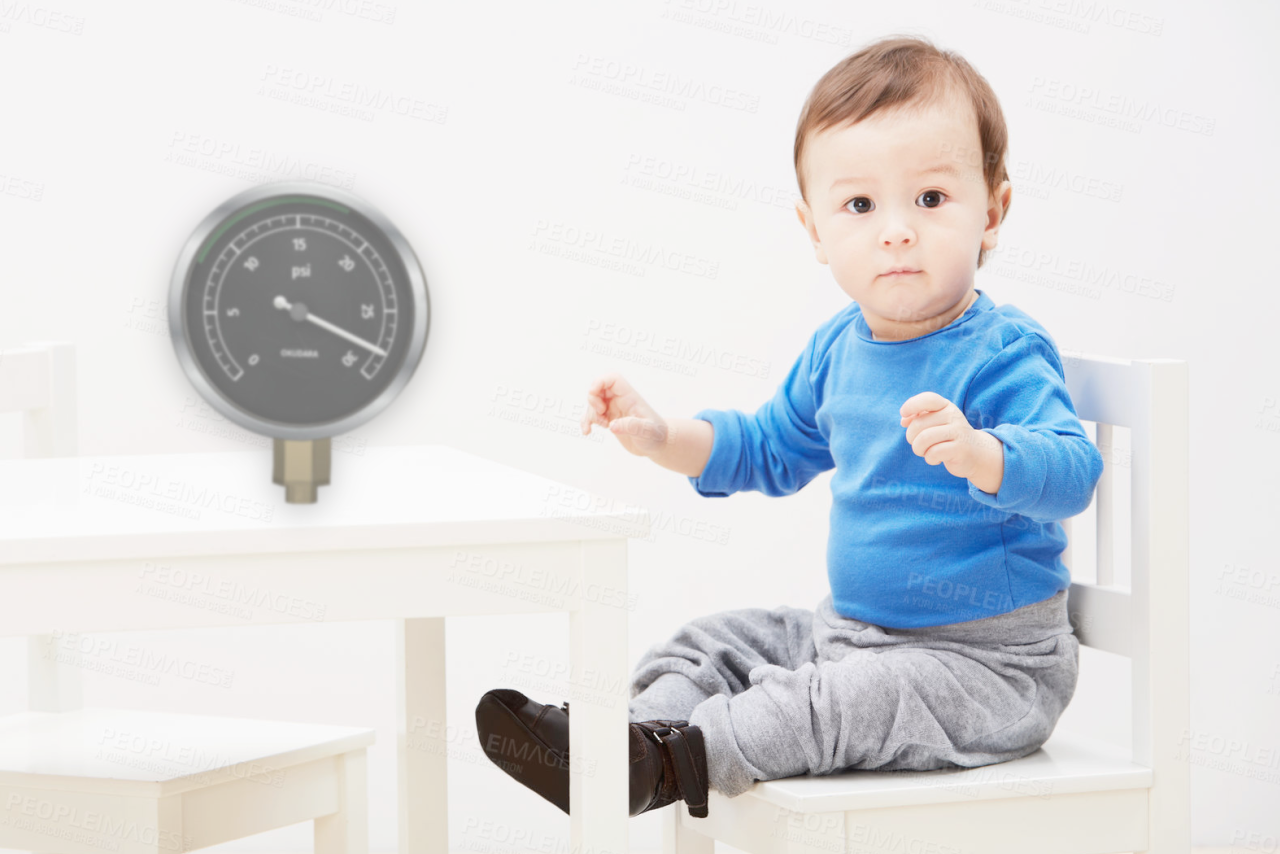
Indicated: 28; psi
